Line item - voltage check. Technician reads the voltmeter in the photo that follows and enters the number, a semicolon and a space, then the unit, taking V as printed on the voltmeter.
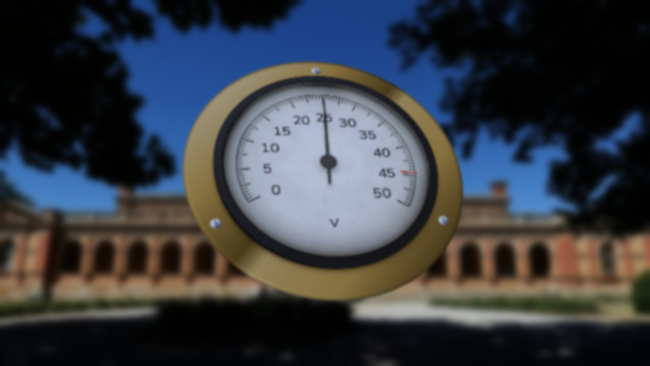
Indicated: 25; V
